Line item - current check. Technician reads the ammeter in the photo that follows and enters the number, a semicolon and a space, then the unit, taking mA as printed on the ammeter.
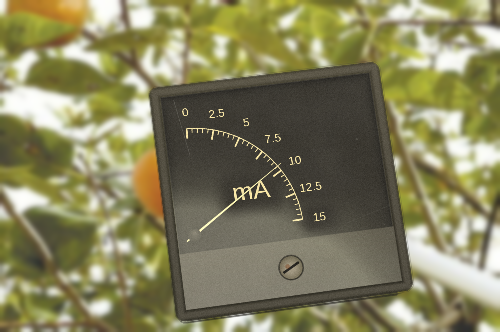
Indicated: 9.5; mA
